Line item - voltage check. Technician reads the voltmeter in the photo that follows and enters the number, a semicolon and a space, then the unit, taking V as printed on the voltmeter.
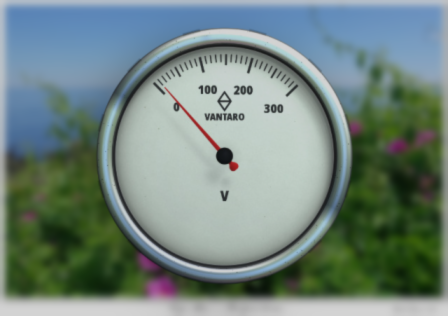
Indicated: 10; V
